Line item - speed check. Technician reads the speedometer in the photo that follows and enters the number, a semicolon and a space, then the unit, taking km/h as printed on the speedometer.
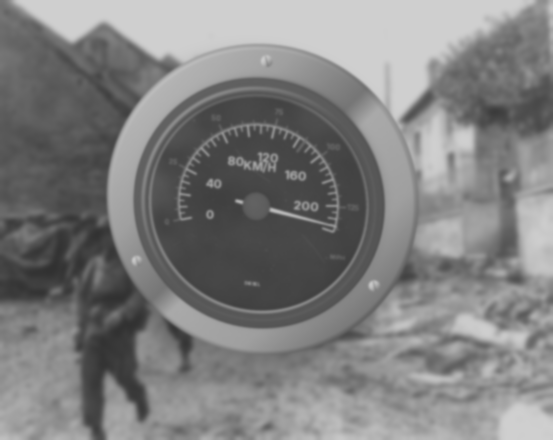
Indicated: 215; km/h
